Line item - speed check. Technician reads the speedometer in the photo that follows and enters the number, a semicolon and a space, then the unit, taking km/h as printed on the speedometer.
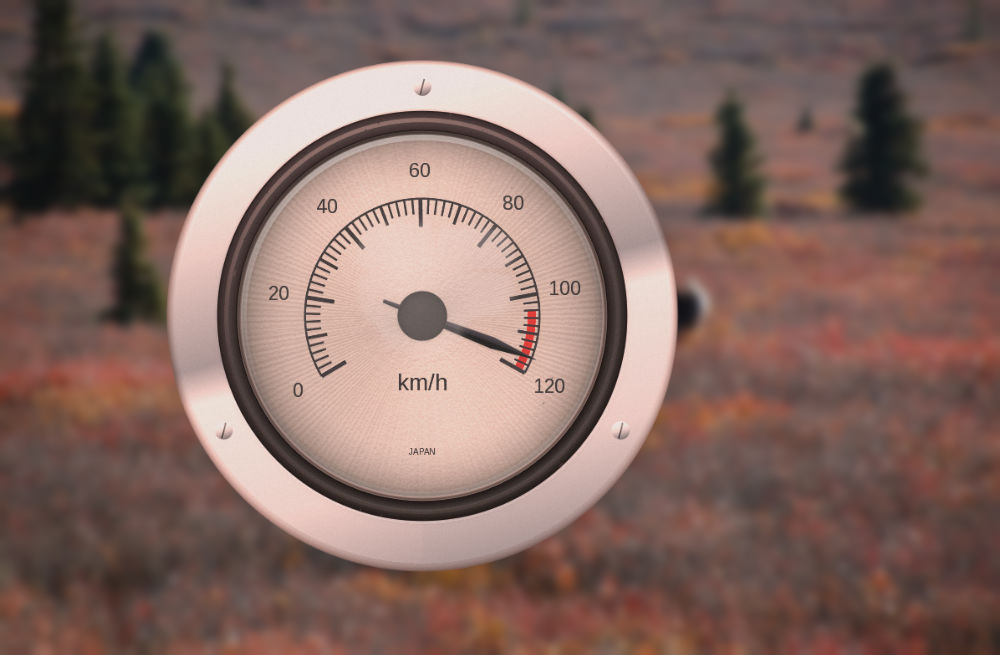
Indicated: 116; km/h
